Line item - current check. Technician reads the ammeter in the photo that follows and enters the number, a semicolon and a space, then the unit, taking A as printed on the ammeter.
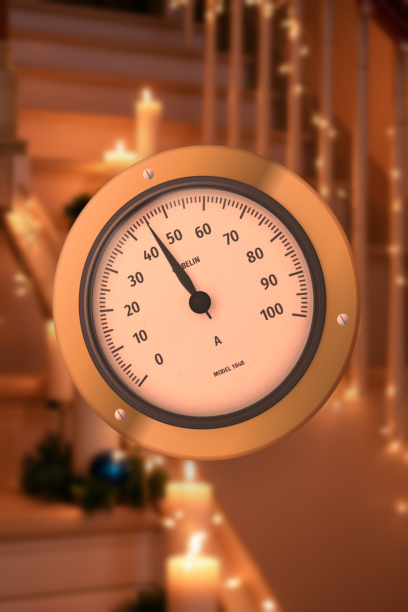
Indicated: 45; A
